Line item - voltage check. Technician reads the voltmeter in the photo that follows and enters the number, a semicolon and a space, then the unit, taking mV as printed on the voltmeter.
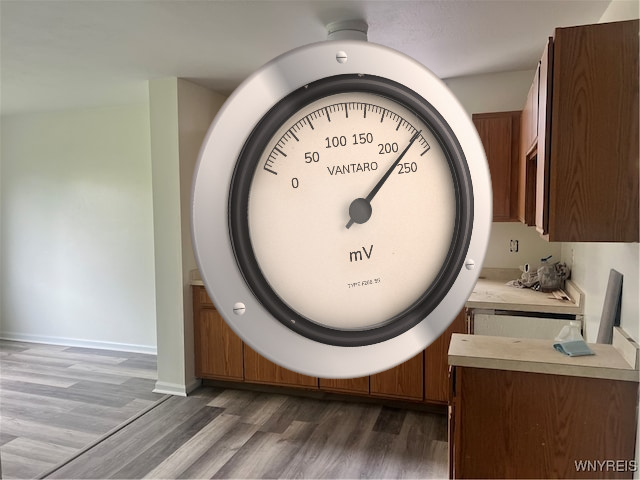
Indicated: 225; mV
